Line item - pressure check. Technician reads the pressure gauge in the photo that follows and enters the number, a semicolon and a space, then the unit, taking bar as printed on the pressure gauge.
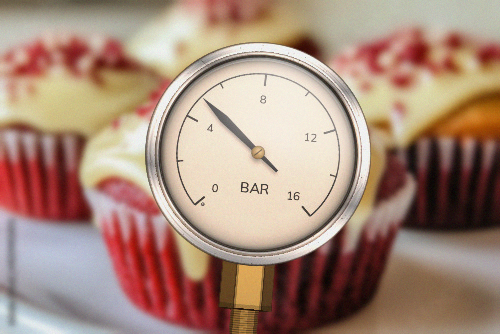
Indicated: 5; bar
